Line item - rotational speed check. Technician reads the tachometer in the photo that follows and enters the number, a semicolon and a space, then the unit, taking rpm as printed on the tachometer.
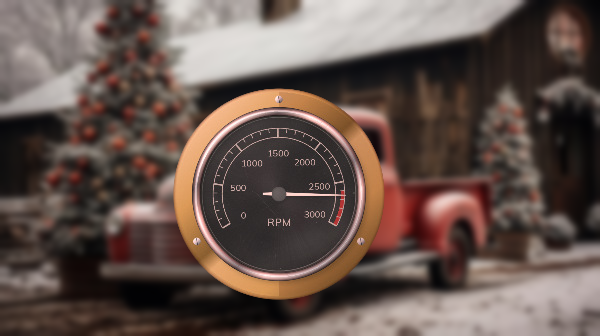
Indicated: 2650; rpm
